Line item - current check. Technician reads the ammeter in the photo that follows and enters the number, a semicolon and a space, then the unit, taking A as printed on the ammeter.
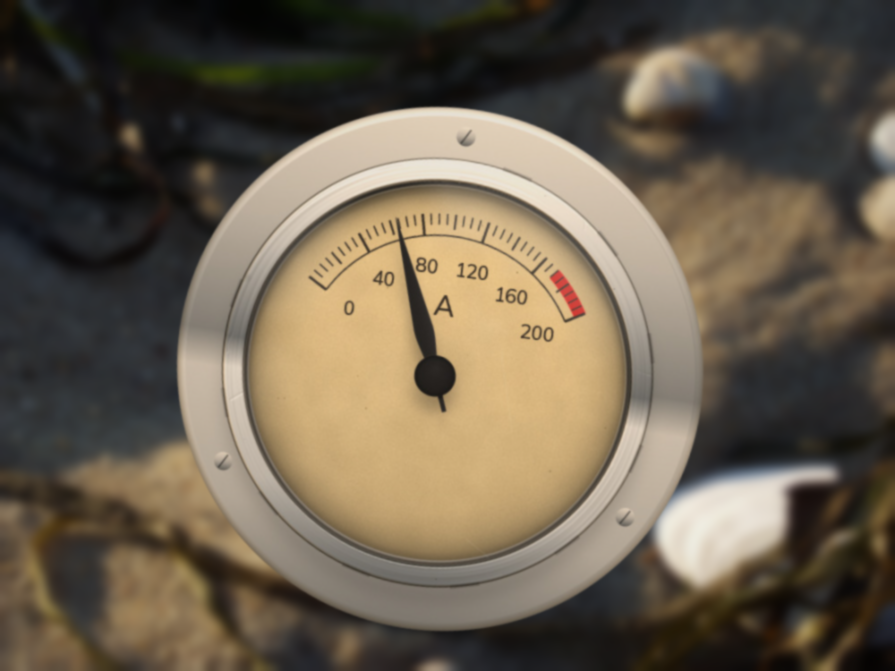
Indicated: 65; A
